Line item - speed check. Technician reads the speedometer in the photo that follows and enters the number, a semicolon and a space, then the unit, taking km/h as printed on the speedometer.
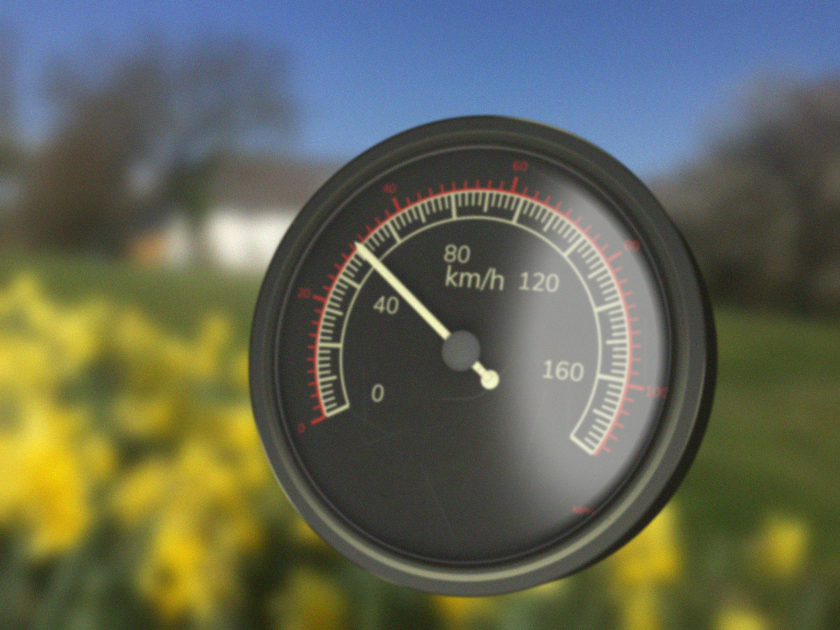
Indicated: 50; km/h
